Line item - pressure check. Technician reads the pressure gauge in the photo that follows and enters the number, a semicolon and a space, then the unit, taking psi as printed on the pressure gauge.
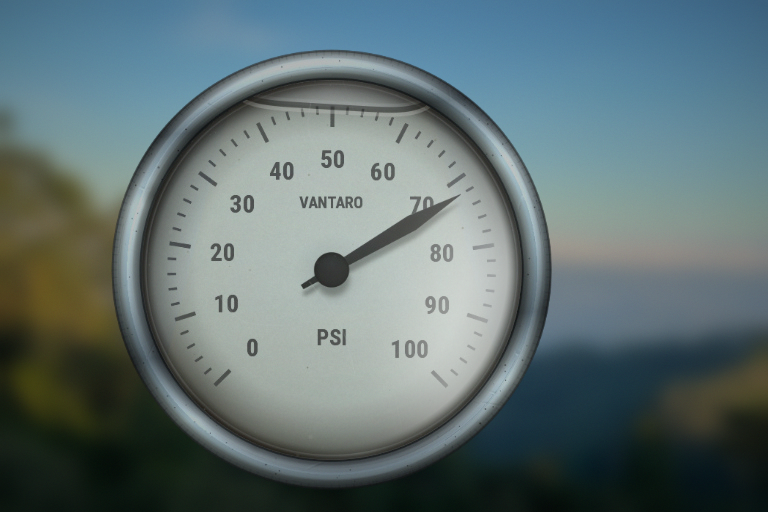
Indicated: 72; psi
